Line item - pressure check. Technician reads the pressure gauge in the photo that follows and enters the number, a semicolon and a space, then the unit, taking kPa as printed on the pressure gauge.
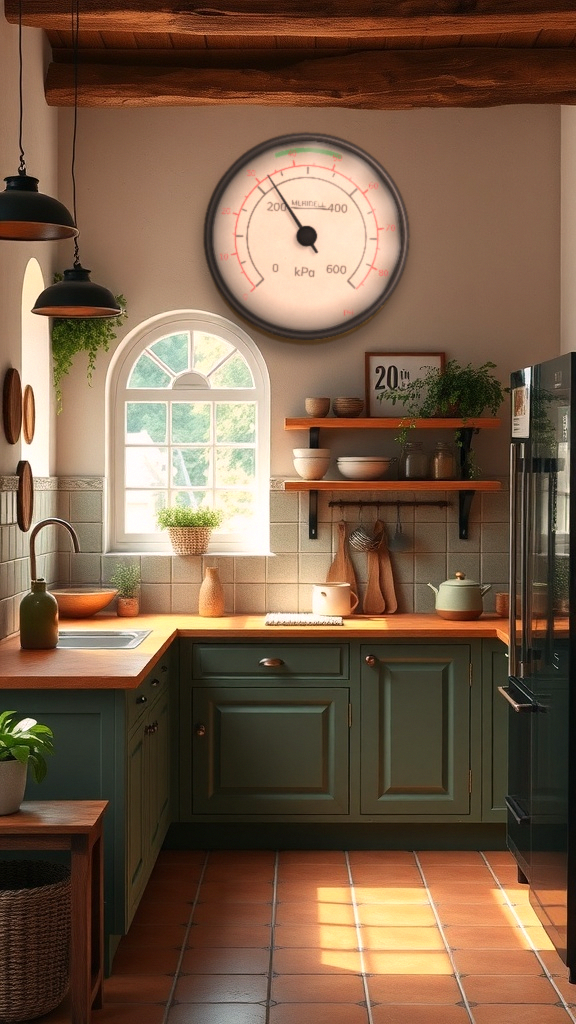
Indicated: 225; kPa
